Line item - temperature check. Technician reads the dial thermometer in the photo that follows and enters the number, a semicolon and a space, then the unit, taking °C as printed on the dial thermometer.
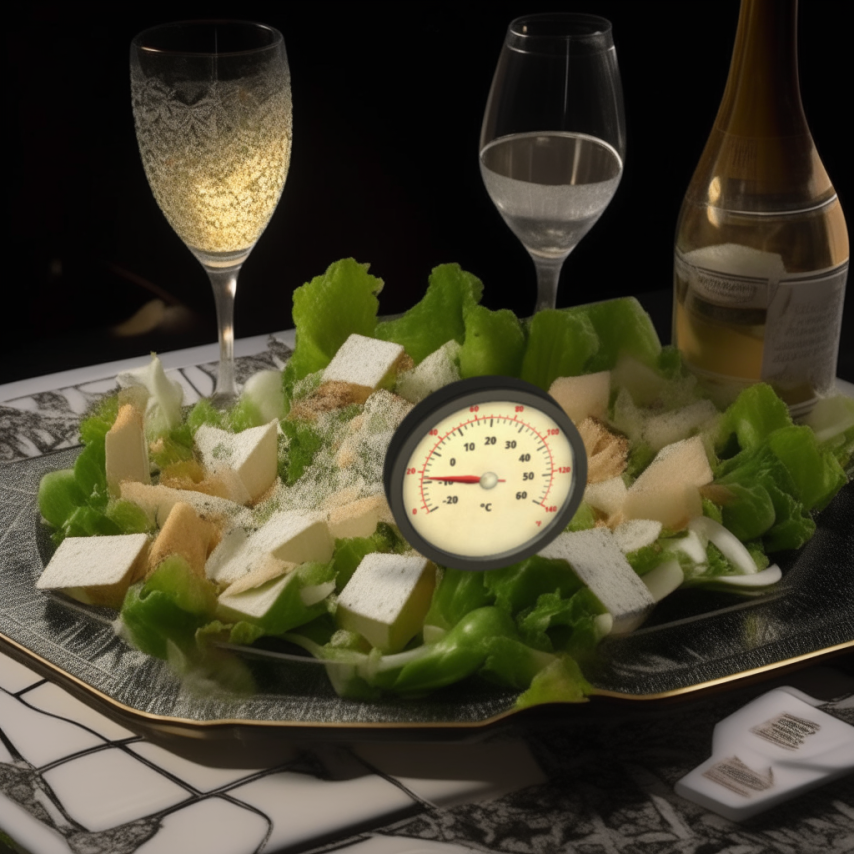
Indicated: -8; °C
